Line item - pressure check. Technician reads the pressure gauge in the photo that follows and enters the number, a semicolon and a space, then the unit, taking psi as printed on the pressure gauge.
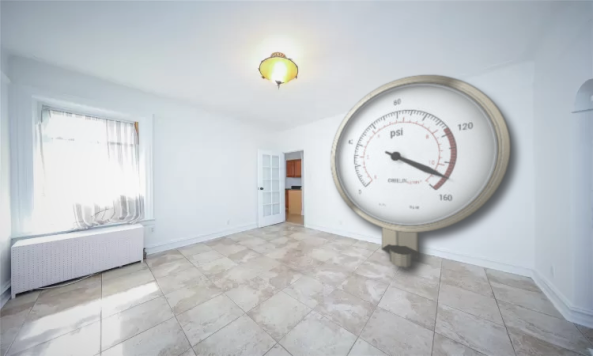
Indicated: 150; psi
